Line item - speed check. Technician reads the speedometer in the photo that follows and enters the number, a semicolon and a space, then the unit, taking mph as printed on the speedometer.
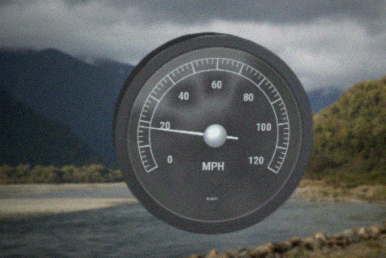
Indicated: 18; mph
